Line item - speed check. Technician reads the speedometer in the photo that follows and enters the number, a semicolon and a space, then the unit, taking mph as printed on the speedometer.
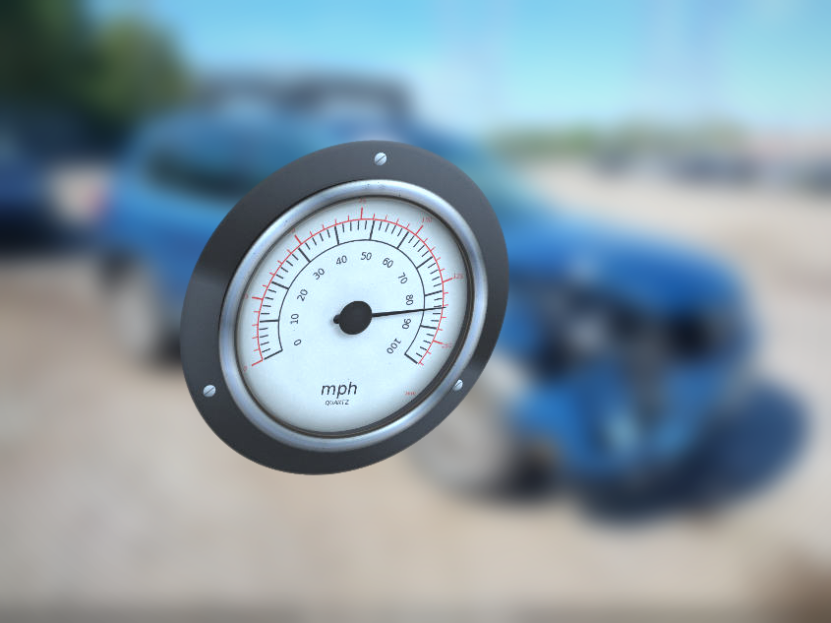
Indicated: 84; mph
